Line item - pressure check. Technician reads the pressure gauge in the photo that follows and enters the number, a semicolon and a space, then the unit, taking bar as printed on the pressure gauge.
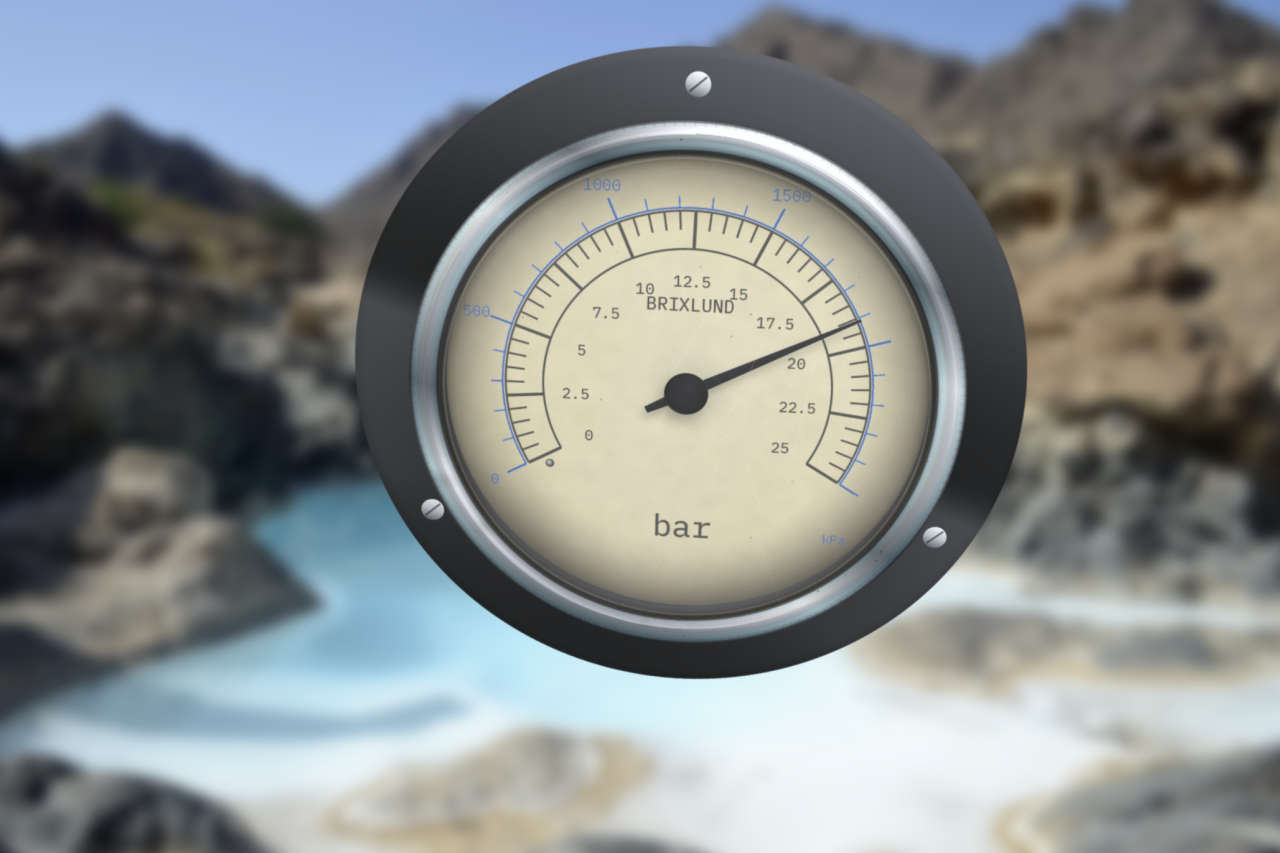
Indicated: 19; bar
